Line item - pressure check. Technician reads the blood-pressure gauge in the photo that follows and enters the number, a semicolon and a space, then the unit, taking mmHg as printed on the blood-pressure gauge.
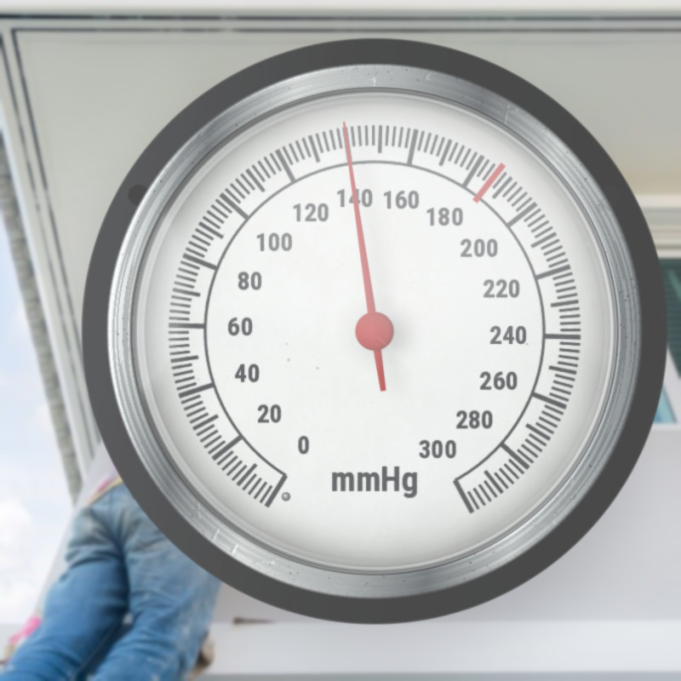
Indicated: 140; mmHg
